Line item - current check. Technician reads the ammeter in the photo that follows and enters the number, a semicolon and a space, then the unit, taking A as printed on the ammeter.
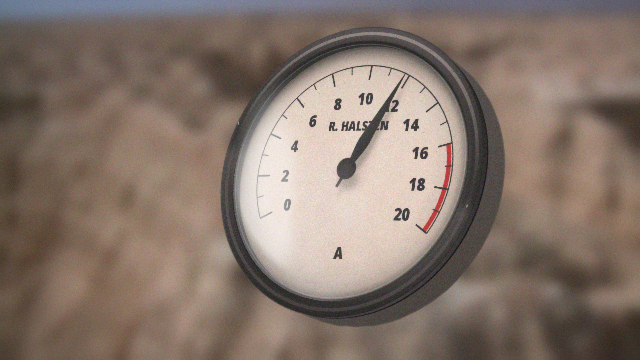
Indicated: 12; A
